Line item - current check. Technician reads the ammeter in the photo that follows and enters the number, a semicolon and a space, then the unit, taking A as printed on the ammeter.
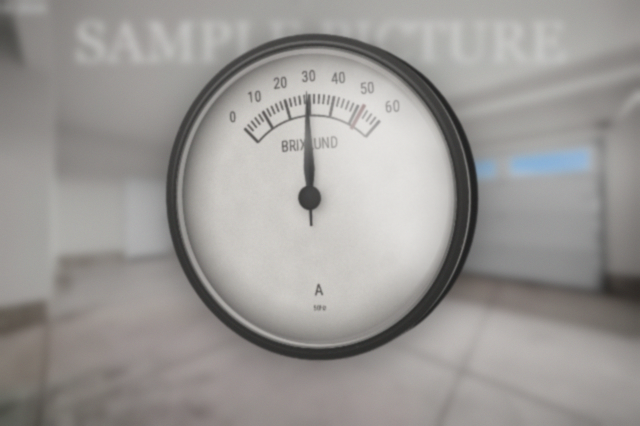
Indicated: 30; A
